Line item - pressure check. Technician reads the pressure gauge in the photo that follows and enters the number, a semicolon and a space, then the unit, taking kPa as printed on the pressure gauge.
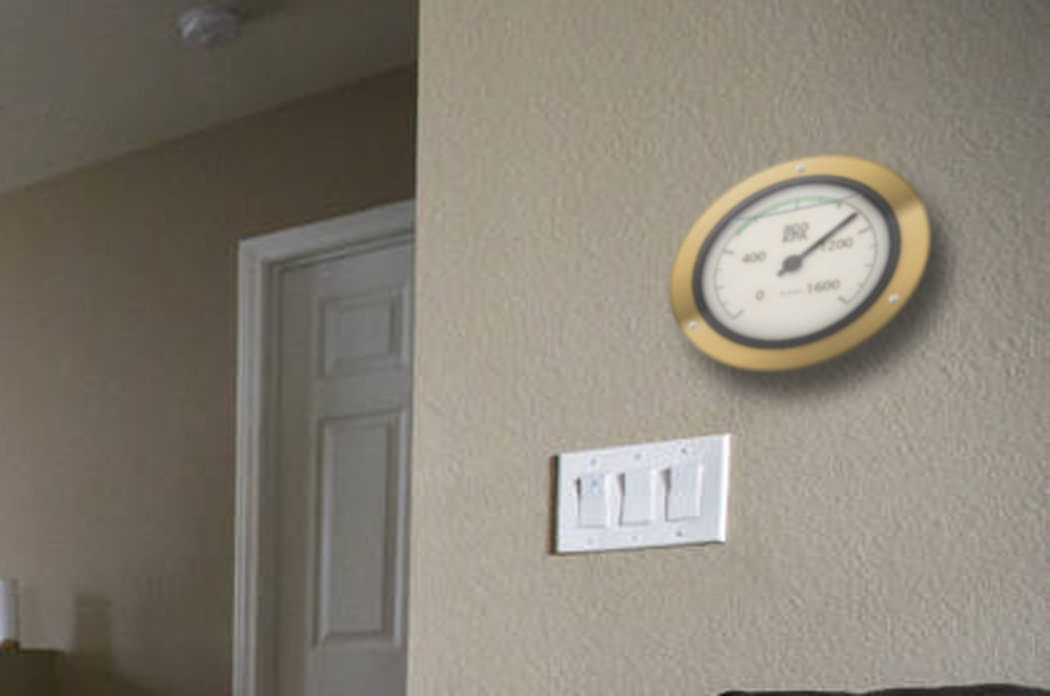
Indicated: 1100; kPa
